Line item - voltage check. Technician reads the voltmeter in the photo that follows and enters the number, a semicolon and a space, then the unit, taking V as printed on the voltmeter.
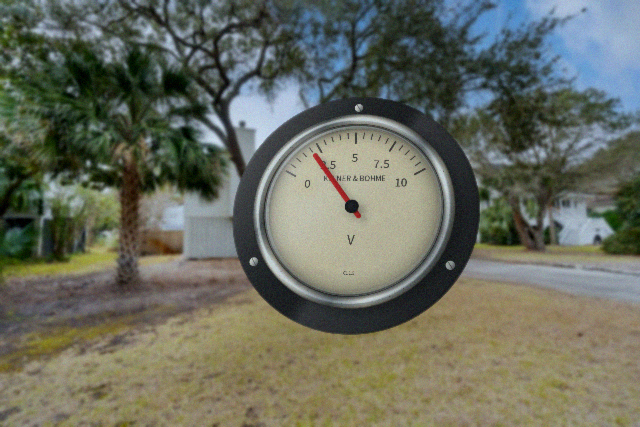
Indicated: 2; V
